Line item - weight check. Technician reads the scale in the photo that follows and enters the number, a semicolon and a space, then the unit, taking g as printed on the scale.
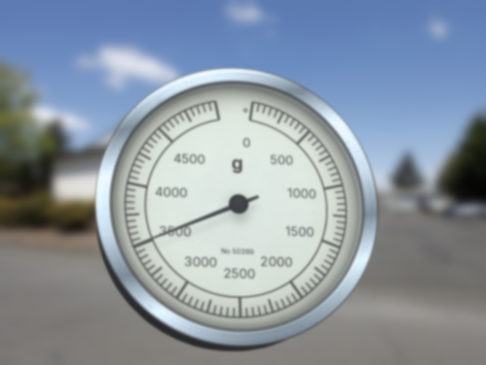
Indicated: 3500; g
